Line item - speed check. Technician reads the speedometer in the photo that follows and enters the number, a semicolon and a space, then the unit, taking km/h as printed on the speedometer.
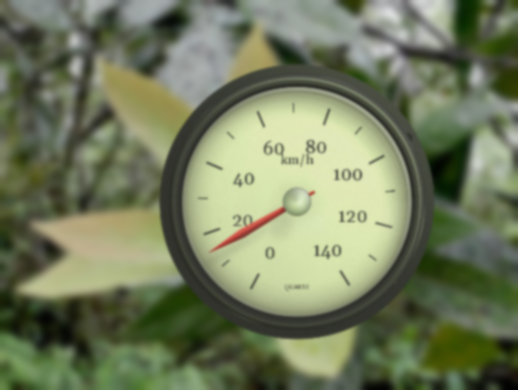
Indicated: 15; km/h
